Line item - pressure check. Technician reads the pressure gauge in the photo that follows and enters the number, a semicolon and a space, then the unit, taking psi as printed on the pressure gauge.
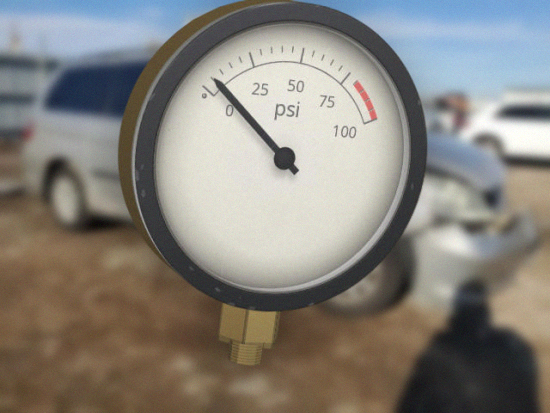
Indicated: 5; psi
